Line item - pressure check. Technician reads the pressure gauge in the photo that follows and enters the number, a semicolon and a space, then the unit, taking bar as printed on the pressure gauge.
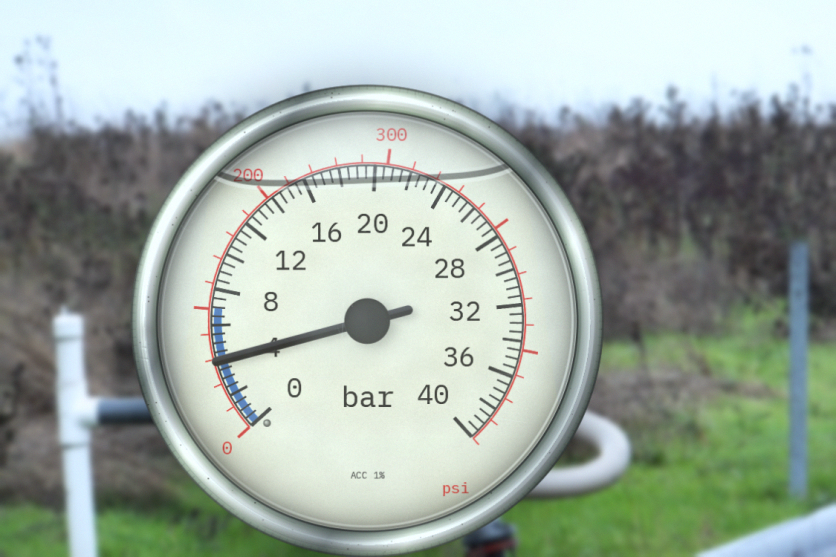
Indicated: 4; bar
